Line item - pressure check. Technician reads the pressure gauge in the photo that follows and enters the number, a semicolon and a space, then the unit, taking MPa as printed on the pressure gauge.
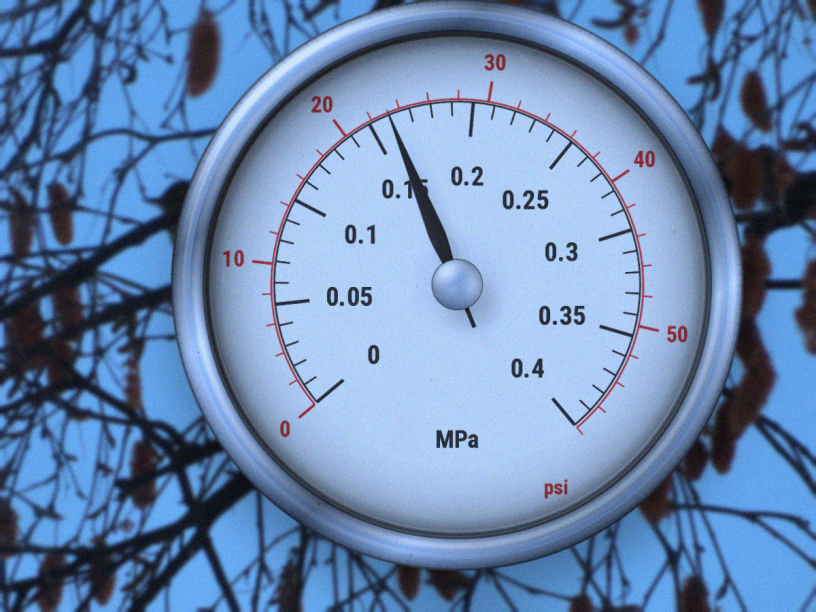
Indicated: 0.16; MPa
